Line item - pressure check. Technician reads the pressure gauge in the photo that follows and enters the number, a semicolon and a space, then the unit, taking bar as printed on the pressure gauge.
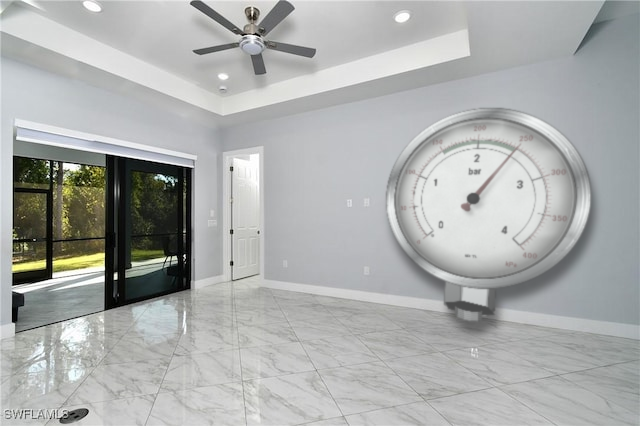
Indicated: 2.5; bar
